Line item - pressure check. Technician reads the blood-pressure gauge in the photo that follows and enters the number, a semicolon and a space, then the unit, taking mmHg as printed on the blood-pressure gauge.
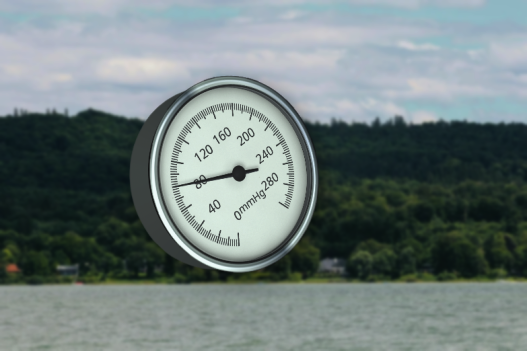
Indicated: 80; mmHg
